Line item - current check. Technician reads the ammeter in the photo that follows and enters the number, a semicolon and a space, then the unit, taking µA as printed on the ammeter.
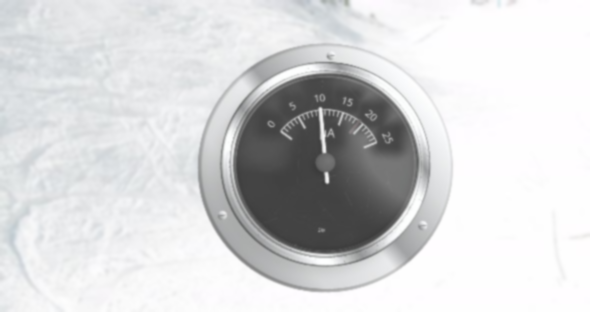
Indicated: 10; µA
